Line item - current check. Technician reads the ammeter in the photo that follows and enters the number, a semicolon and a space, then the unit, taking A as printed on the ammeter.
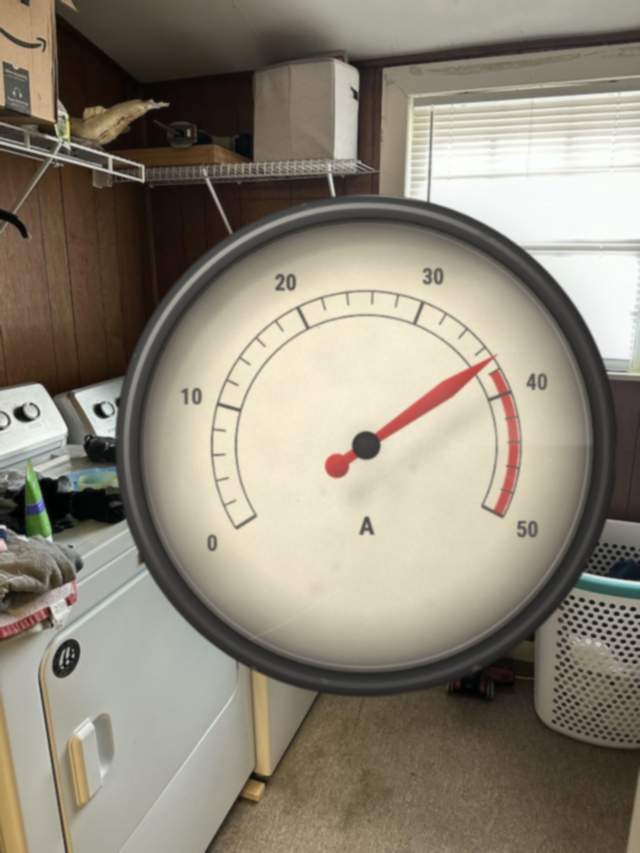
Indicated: 37; A
